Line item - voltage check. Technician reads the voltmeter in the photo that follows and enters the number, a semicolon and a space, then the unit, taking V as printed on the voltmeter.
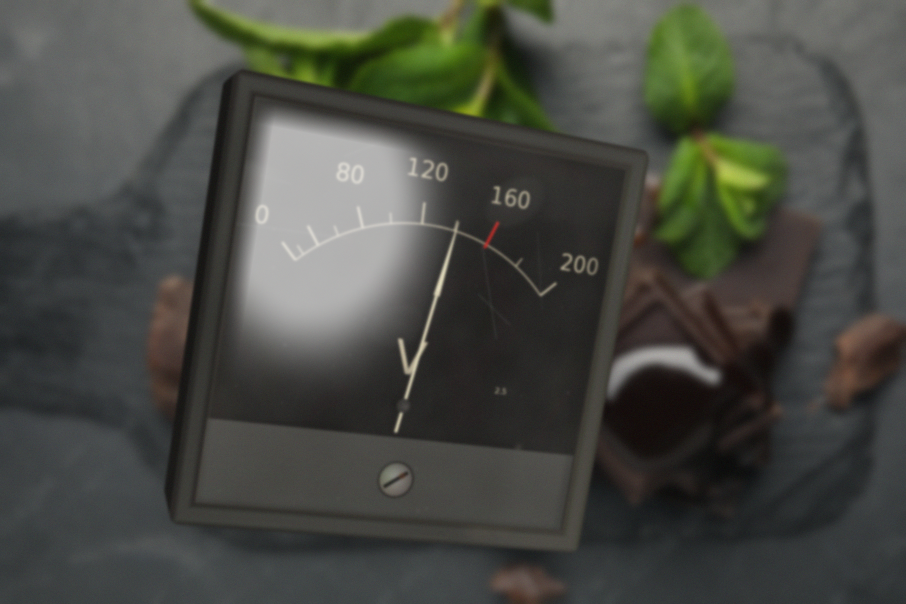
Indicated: 140; V
